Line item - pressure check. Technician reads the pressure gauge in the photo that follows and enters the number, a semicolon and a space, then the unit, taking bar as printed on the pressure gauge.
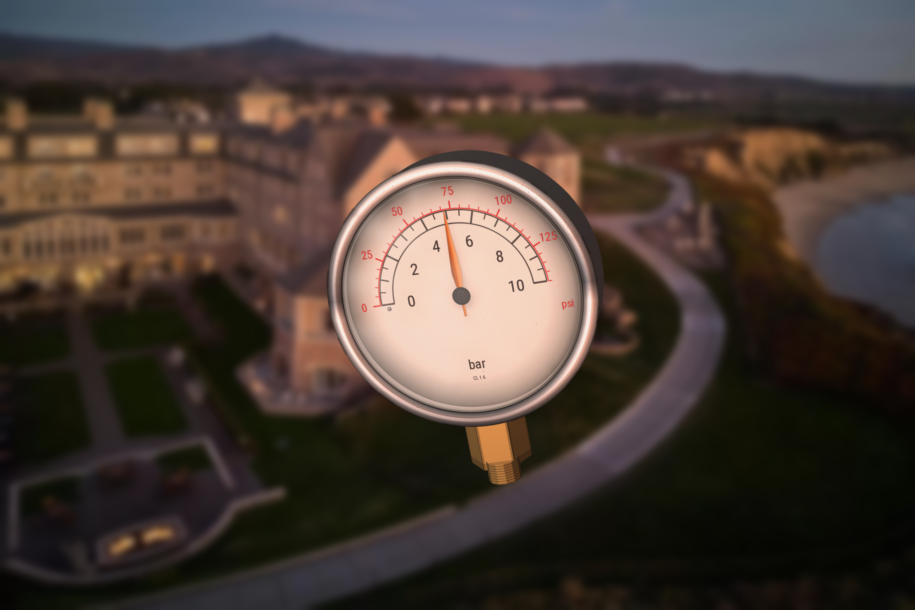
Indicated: 5; bar
